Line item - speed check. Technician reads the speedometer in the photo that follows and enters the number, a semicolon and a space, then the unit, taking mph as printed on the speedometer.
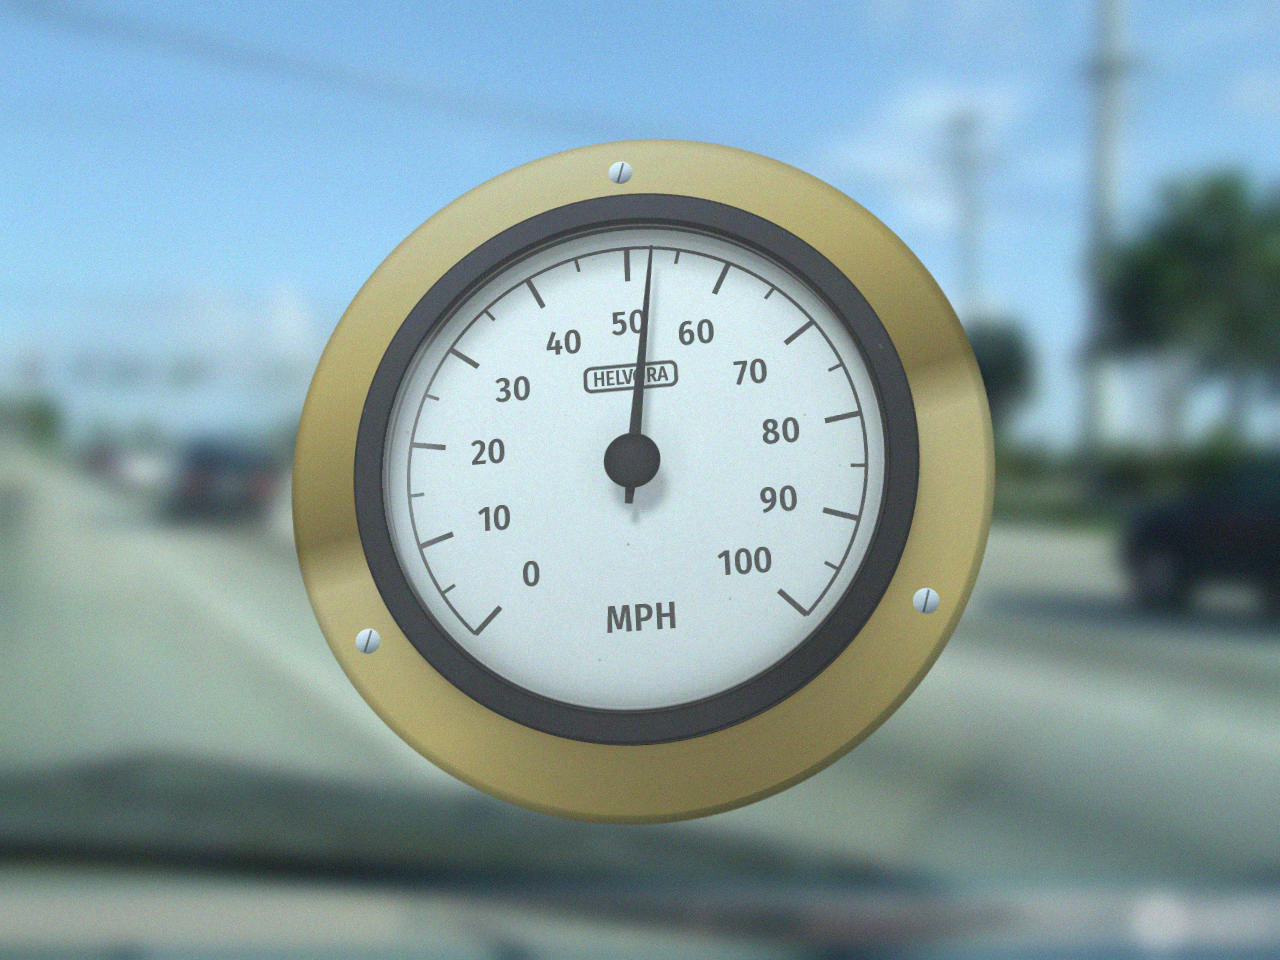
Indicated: 52.5; mph
